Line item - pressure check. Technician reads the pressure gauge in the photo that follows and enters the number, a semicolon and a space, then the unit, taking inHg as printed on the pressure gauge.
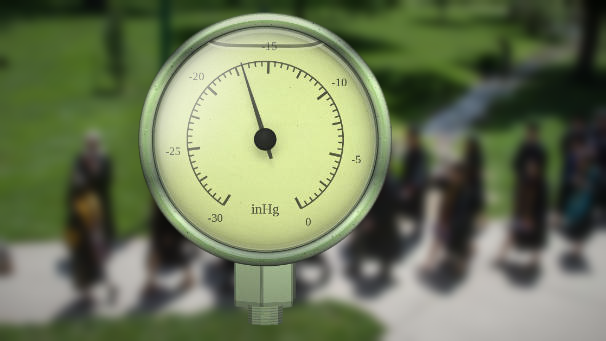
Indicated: -17; inHg
